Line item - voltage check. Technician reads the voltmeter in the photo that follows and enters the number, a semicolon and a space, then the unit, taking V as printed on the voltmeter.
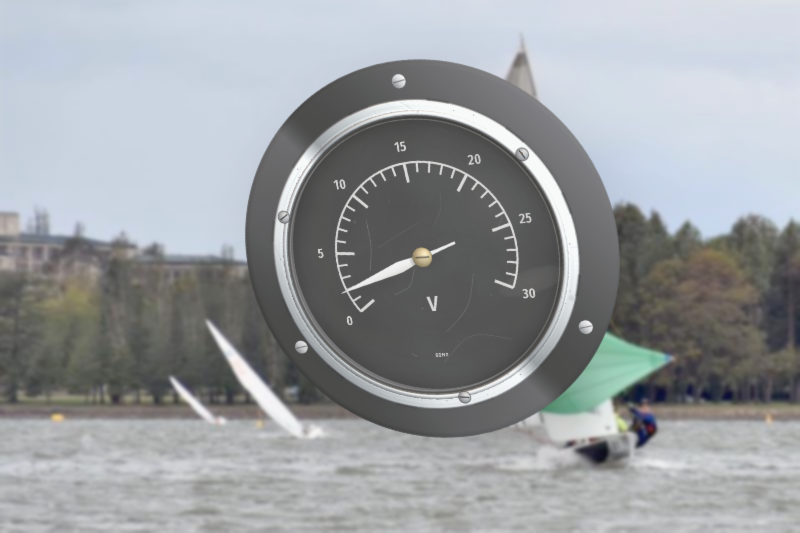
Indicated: 2; V
